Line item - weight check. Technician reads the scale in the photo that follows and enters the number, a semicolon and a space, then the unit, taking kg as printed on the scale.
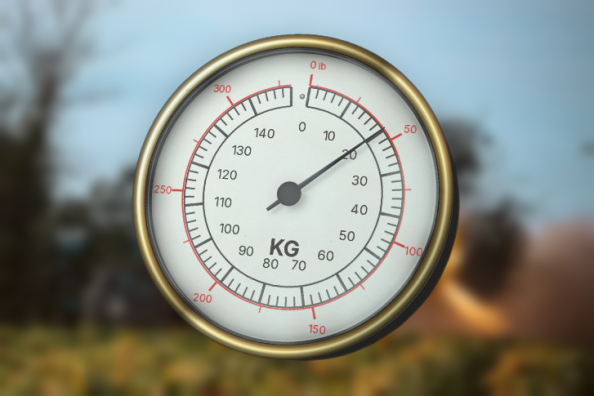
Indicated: 20; kg
